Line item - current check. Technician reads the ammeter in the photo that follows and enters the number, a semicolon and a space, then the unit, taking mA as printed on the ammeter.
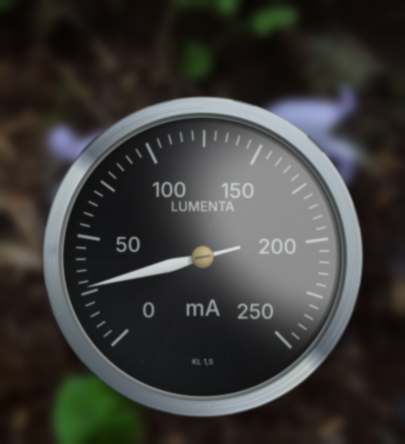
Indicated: 27.5; mA
